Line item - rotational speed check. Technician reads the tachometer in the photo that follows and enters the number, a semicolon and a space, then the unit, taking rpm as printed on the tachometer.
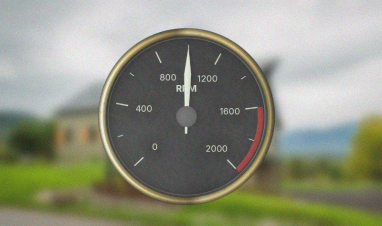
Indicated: 1000; rpm
